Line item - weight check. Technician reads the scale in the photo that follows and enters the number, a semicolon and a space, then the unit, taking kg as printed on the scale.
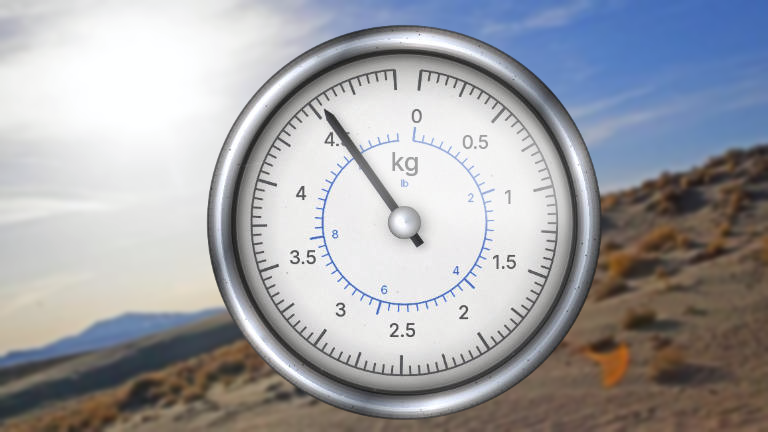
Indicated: 4.55; kg
